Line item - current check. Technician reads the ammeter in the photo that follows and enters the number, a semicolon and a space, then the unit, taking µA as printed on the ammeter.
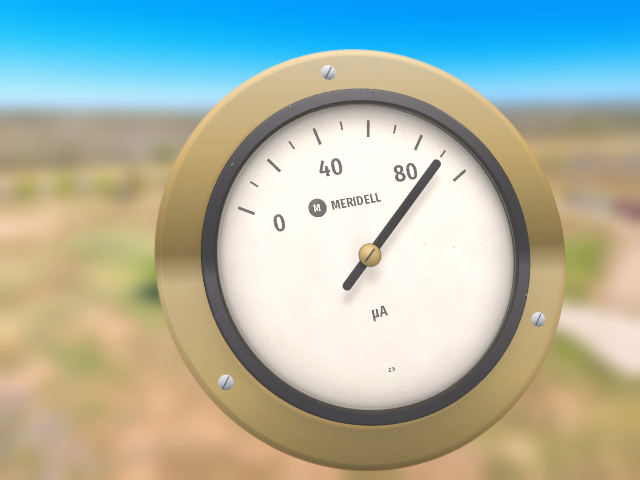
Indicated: 90; µA
